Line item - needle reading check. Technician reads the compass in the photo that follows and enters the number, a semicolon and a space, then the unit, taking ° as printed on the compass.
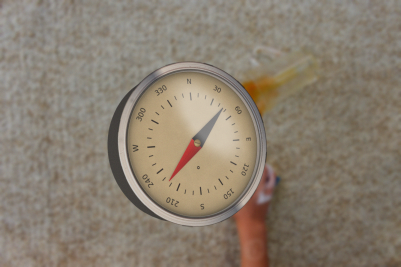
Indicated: 225; °
